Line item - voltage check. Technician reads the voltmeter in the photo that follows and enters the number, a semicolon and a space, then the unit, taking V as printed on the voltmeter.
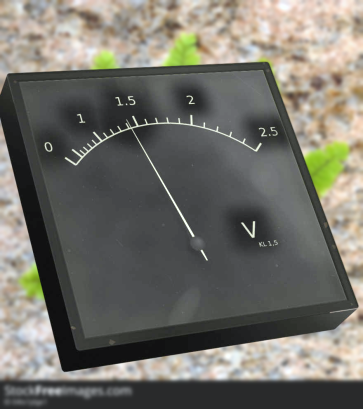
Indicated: 1.4; V
